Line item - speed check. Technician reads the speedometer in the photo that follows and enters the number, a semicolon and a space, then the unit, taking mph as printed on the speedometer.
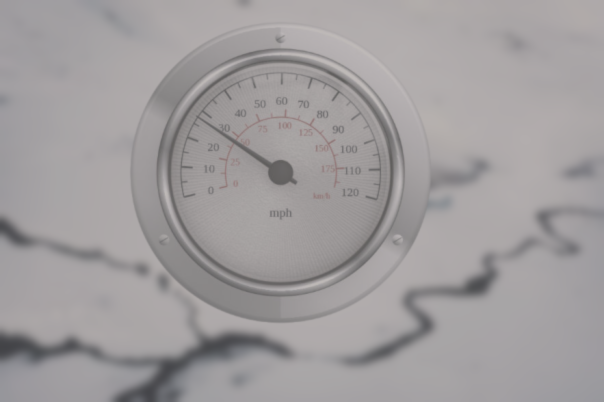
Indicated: 27.5; mph
